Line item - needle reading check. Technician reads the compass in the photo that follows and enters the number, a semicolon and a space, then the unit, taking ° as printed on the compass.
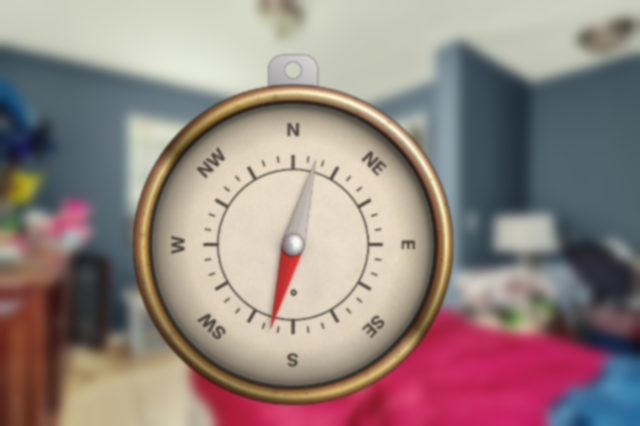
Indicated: 195; °
